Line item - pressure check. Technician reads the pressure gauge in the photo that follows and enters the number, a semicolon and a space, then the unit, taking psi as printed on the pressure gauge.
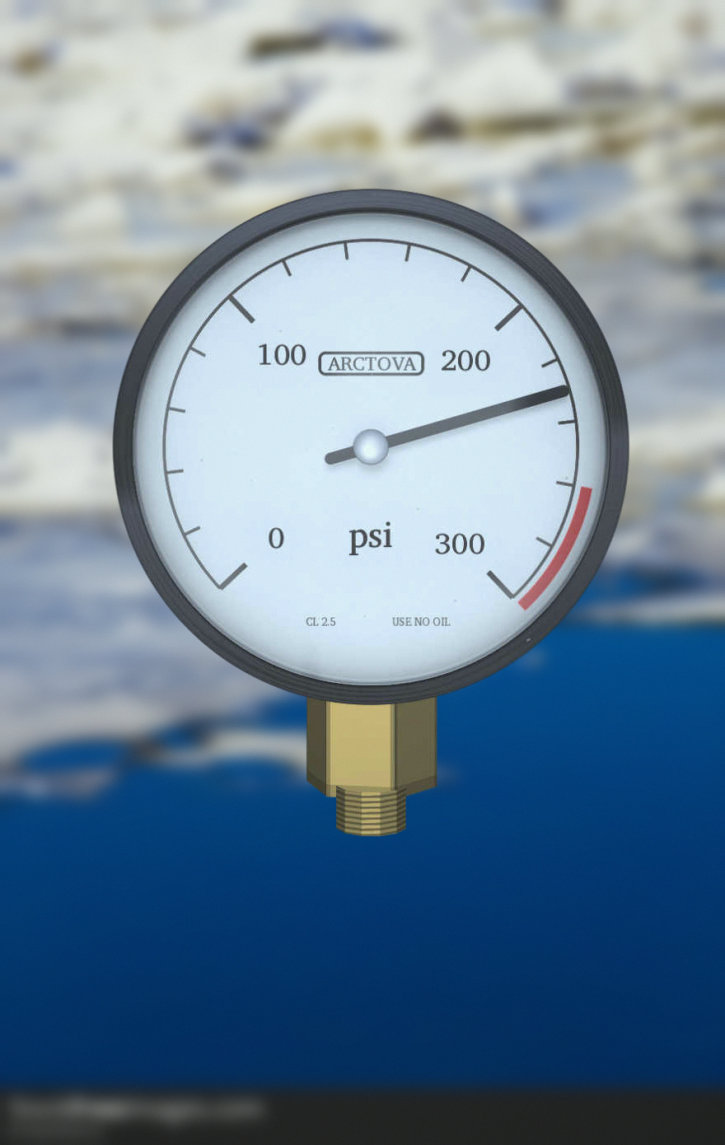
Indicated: 230; psi
